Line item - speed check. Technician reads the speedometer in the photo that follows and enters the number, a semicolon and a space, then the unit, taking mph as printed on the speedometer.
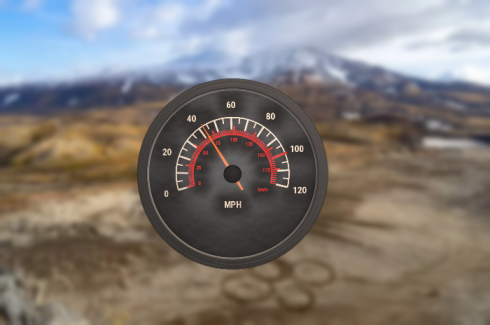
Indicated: 42.5; mph
